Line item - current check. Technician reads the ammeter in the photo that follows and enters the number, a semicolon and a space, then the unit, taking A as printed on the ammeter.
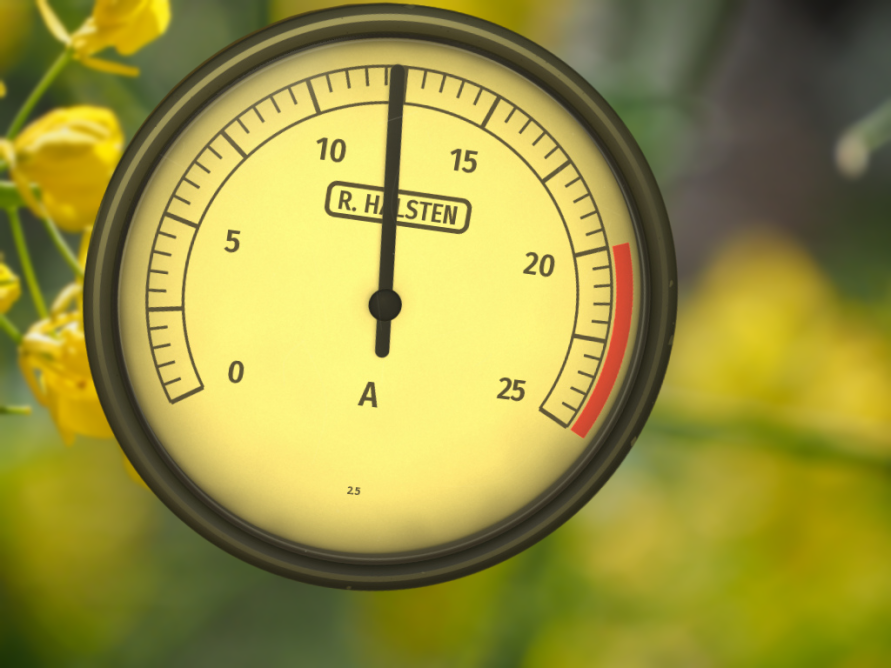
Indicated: 12.25; A
